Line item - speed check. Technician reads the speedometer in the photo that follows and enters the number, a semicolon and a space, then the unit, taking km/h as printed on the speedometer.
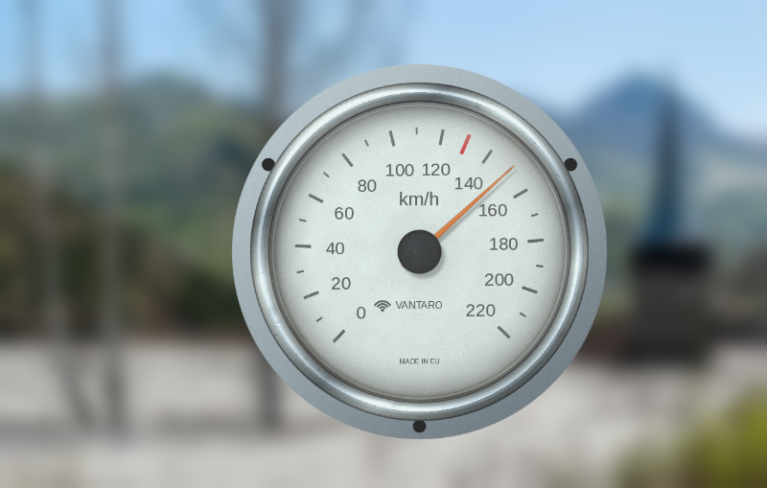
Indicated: 150; km/h
